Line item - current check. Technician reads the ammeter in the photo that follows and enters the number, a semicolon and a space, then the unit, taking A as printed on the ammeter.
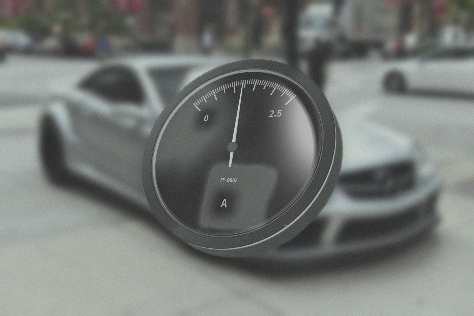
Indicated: 1.25; A
